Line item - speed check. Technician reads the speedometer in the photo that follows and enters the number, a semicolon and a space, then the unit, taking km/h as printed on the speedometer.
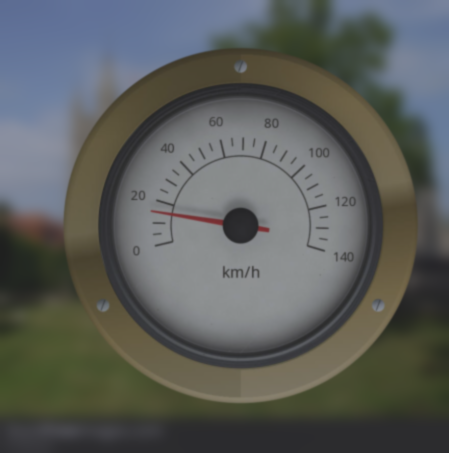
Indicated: 15; km/h
